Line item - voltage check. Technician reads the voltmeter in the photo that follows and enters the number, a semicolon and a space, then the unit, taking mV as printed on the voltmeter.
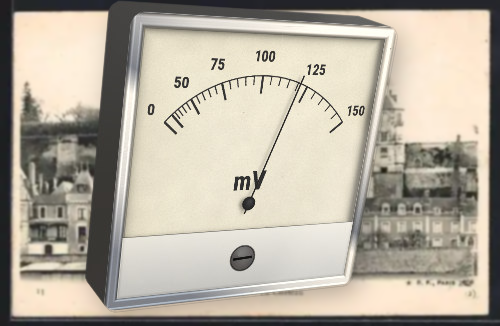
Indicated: 120; mV
